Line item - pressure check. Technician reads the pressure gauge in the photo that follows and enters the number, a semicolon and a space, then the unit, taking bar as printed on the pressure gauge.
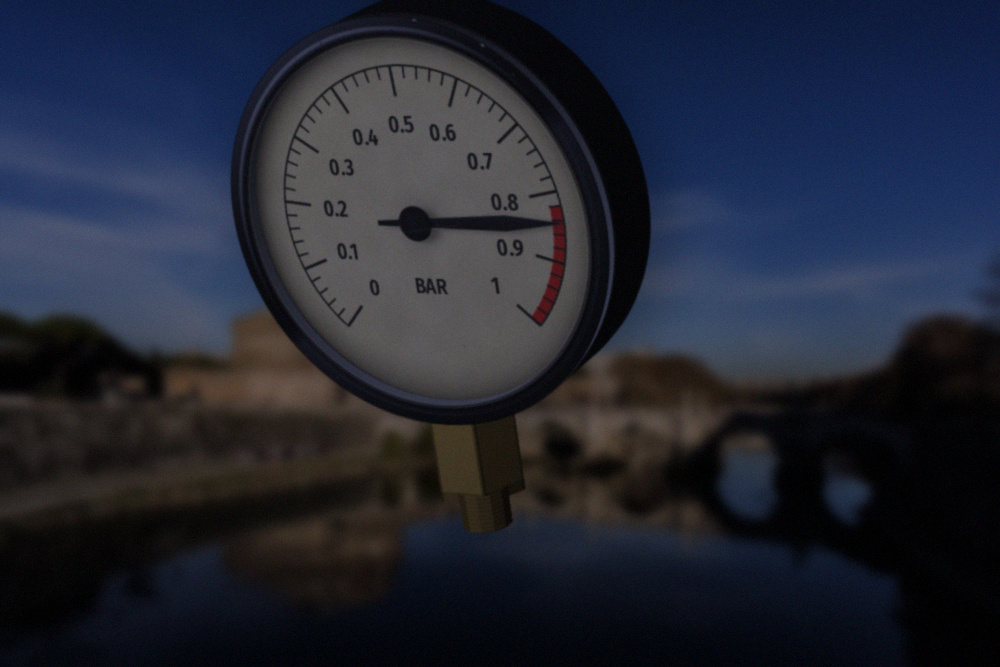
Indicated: 0.84; bar
